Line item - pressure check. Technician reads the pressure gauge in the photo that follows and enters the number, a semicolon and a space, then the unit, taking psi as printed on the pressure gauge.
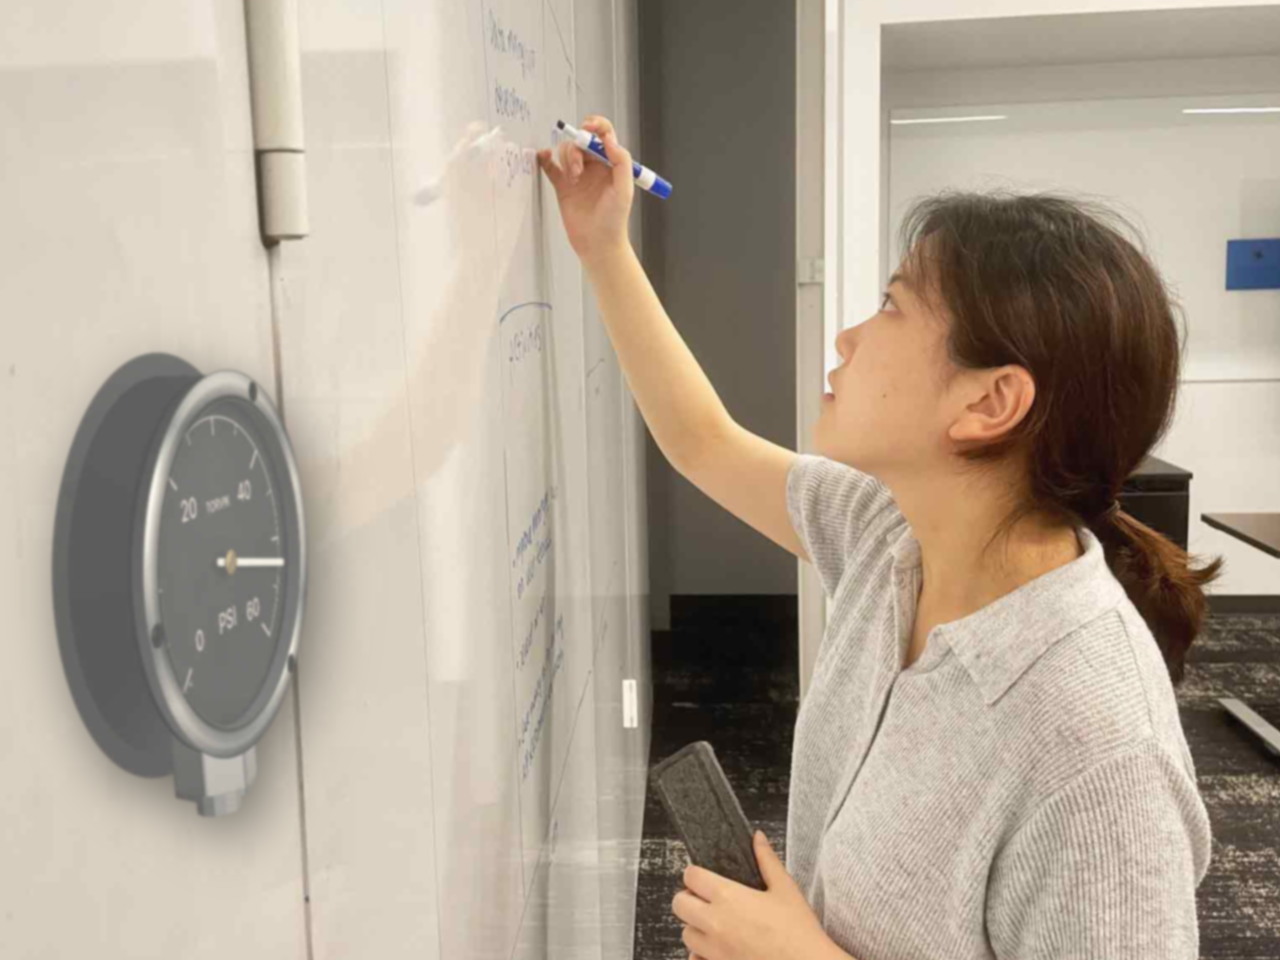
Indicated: 52.5; psi
